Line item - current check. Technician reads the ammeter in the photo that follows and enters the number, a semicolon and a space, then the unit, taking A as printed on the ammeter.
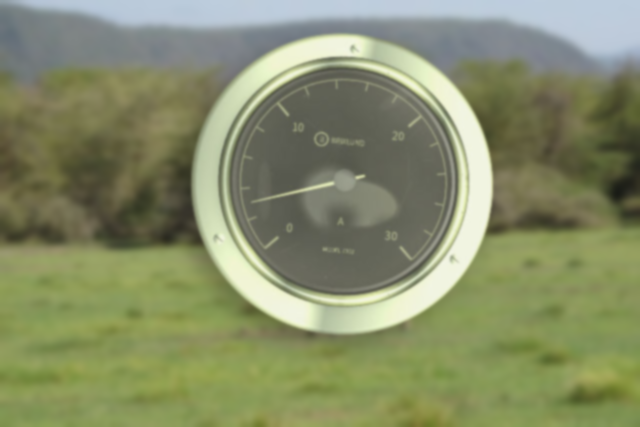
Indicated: 3; A
